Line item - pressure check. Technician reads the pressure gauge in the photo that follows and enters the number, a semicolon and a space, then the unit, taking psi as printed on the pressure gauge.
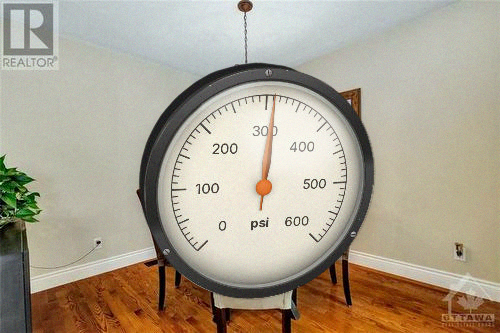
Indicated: 310; psi
